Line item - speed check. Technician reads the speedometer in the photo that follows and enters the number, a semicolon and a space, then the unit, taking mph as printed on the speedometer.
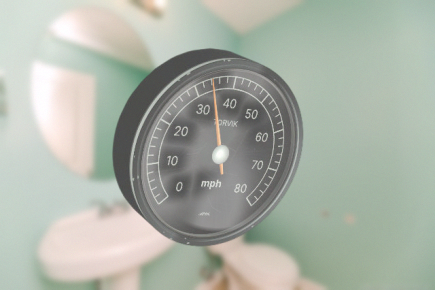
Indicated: 34; mph
